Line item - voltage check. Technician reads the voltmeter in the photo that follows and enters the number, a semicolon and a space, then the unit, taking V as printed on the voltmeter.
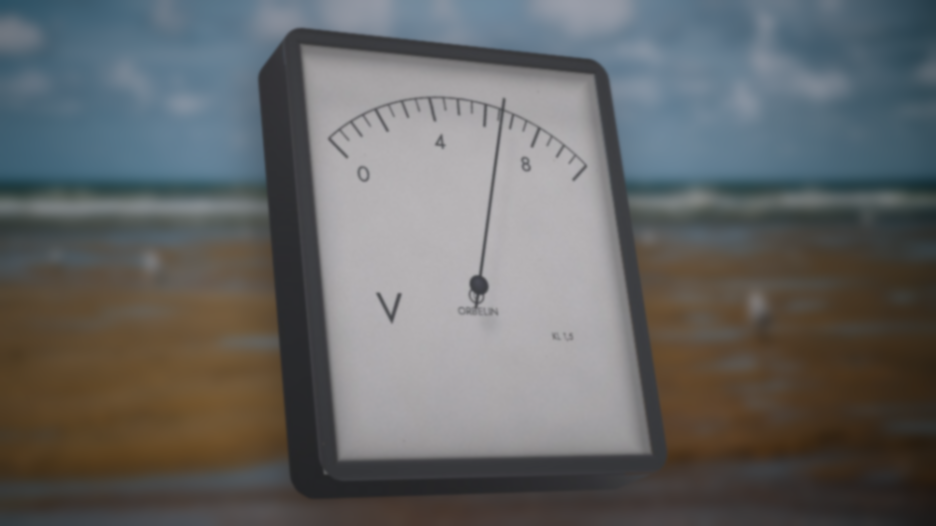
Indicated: 6.5; V
